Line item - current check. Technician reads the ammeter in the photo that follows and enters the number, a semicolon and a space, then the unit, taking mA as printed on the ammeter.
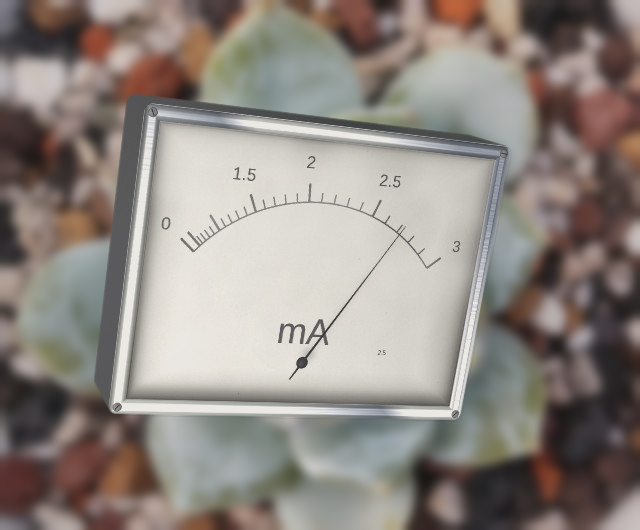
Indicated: 2.7; mA
